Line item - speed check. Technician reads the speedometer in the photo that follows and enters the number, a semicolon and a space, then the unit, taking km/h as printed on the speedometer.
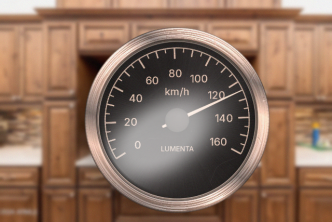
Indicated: 125; km/h
